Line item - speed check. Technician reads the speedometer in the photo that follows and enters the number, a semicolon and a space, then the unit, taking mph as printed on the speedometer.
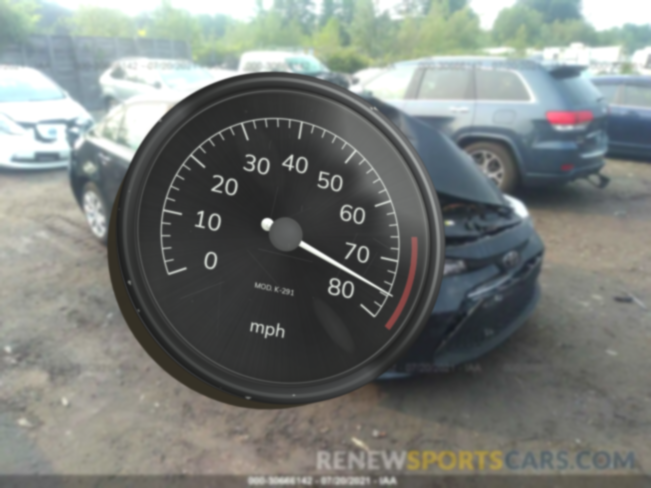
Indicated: 76; mph
